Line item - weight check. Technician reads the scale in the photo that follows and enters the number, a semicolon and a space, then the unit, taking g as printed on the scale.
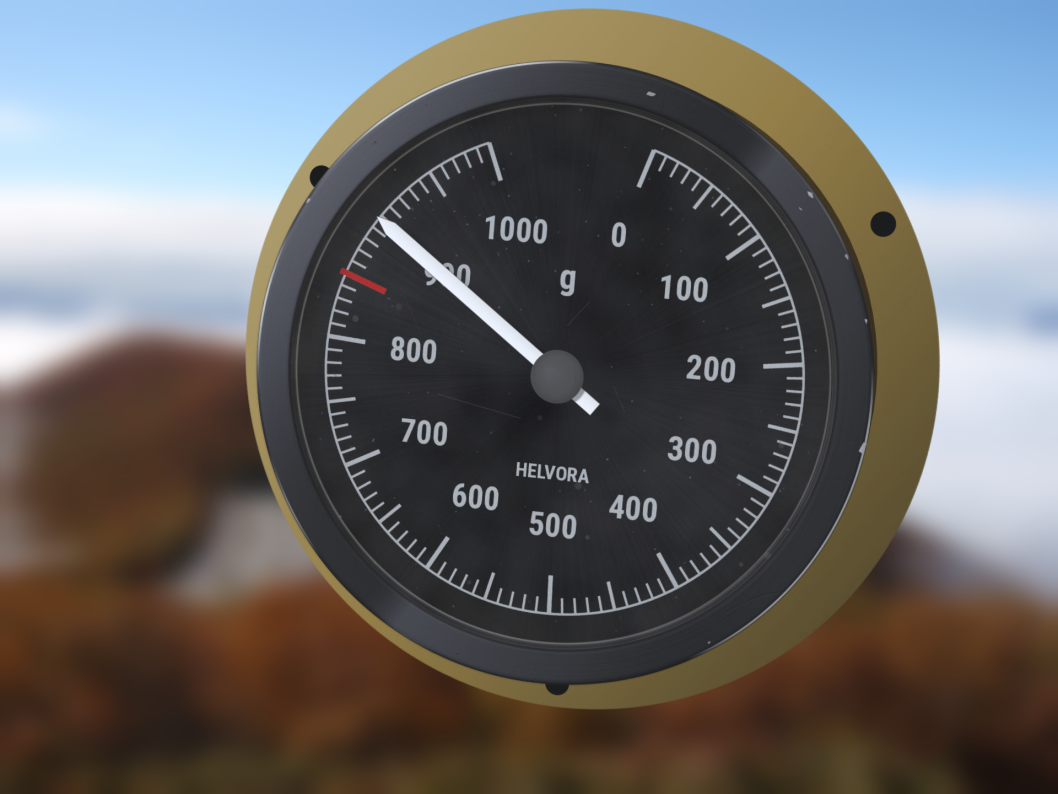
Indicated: 900; g
